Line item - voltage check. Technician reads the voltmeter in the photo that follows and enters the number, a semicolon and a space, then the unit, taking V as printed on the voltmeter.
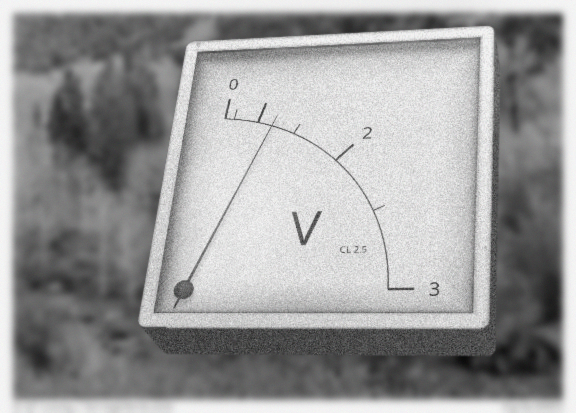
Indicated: 1.25; V
